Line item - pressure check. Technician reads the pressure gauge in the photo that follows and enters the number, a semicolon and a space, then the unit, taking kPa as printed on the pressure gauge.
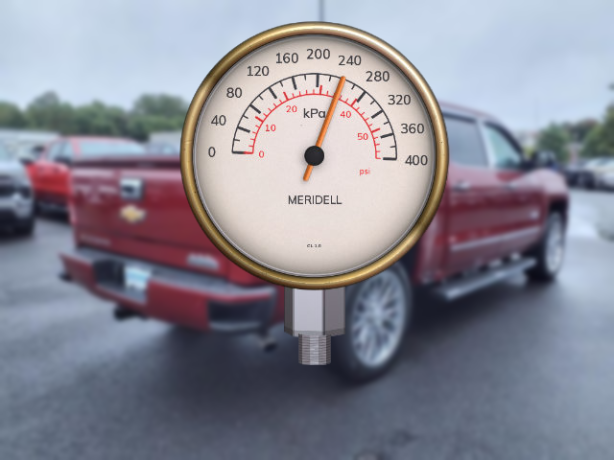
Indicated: 240; kPa
